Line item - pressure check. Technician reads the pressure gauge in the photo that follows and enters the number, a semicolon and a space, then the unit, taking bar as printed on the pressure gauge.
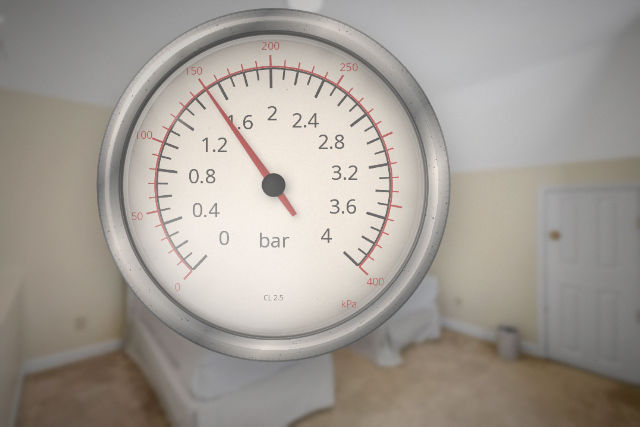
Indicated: 1.5; bar
